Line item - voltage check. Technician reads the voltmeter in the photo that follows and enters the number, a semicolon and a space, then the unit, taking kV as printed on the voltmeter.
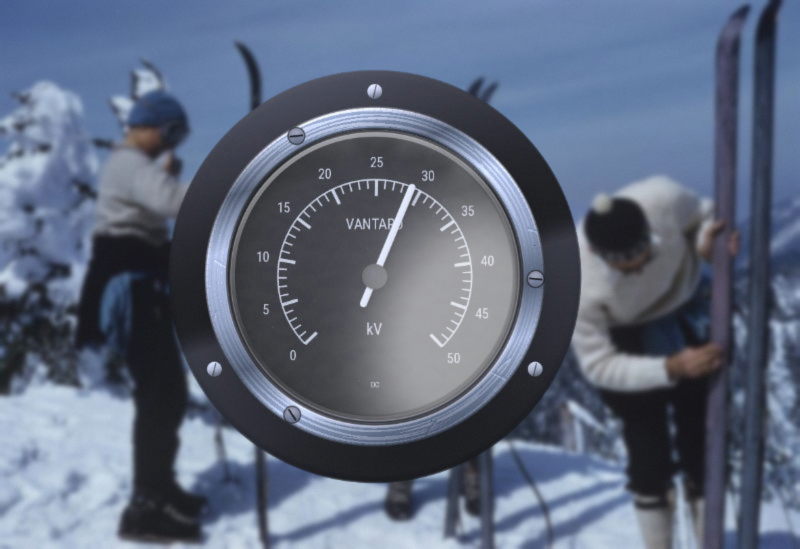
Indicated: 29; kV
